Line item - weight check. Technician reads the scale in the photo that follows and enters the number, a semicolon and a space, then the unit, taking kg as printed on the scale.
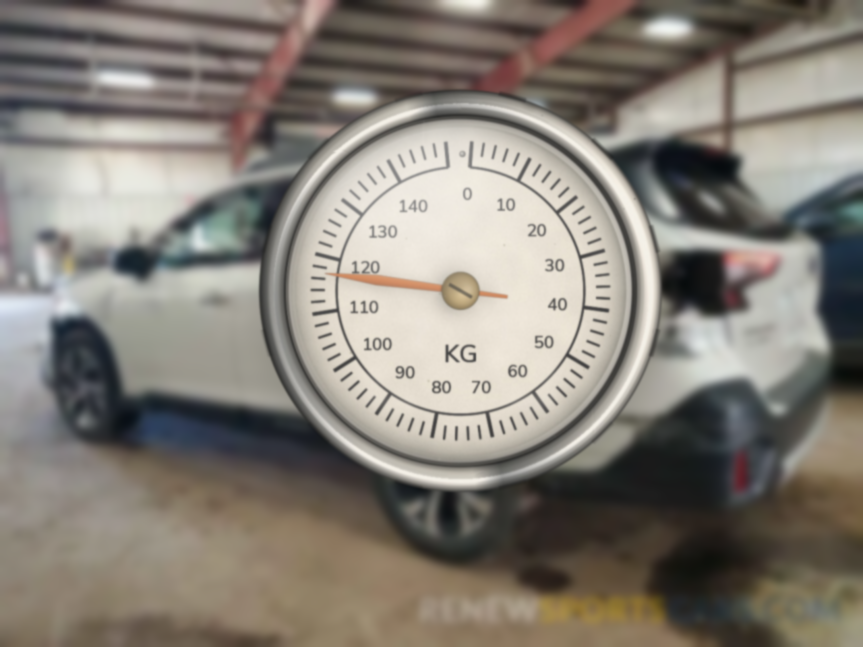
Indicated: 117; kg
